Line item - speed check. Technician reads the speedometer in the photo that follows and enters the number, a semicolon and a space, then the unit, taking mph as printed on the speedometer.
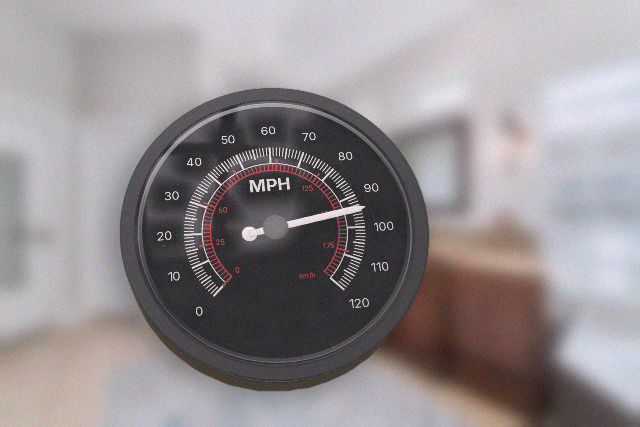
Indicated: 95; mph
